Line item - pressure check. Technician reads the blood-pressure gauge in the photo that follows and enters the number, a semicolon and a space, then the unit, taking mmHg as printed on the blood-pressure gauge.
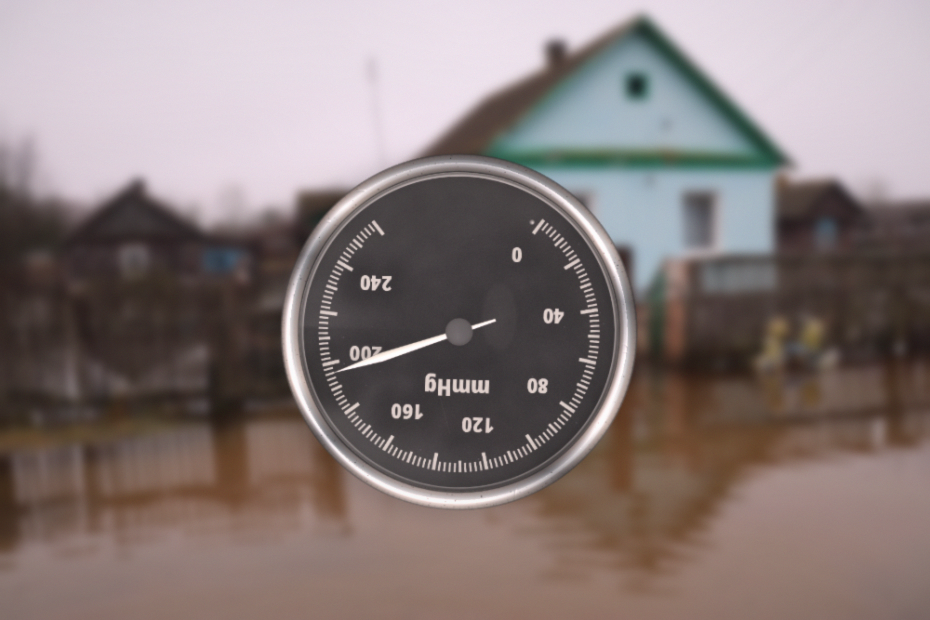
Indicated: 196; mmHg
